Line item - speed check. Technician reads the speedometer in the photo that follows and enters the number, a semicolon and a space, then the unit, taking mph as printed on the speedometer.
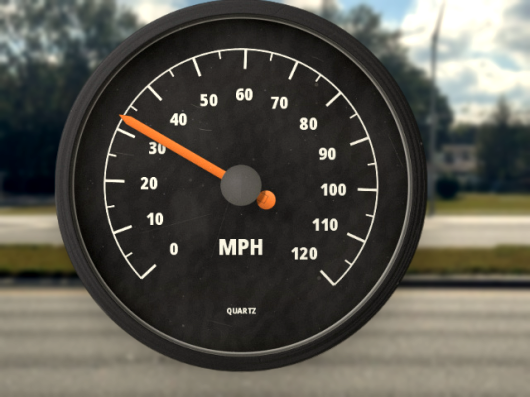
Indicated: 32.5; mph
